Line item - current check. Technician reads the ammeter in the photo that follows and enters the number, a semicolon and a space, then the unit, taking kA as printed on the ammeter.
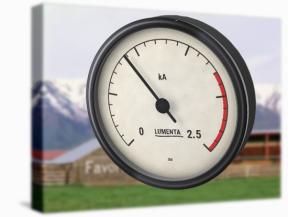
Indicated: 0.9; kA
